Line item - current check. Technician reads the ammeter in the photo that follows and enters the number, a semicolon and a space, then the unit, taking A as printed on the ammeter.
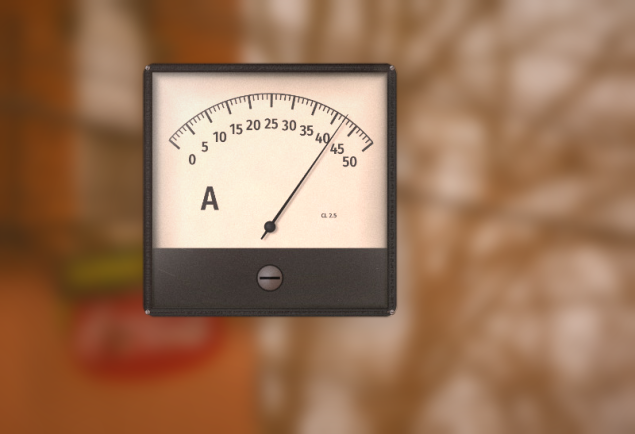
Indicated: 42; A
